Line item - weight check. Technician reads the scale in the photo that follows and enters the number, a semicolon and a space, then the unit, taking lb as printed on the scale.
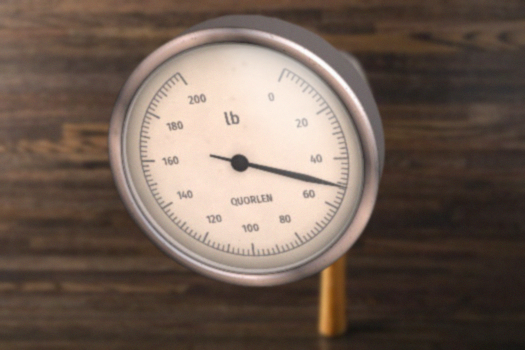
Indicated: 50; lb
